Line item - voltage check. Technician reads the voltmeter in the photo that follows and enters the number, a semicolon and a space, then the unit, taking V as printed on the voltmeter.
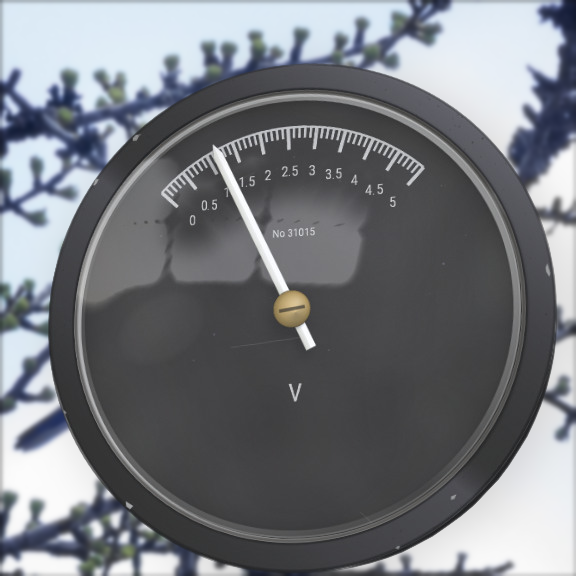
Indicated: 1.2; V
